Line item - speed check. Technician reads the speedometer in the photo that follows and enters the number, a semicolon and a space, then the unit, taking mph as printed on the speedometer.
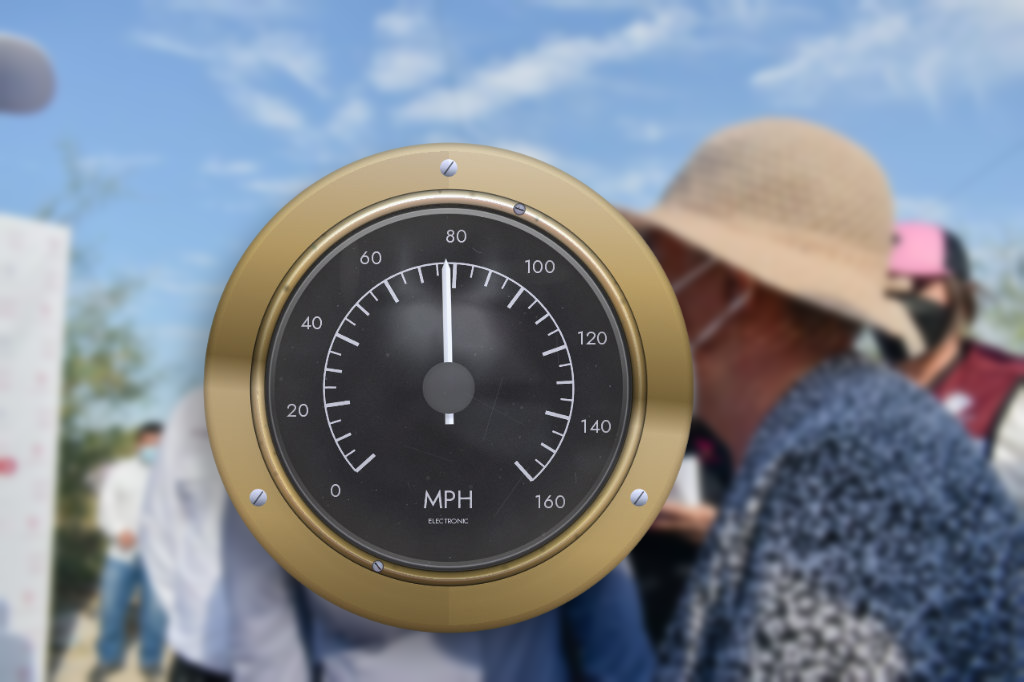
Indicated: 77.5; mph
